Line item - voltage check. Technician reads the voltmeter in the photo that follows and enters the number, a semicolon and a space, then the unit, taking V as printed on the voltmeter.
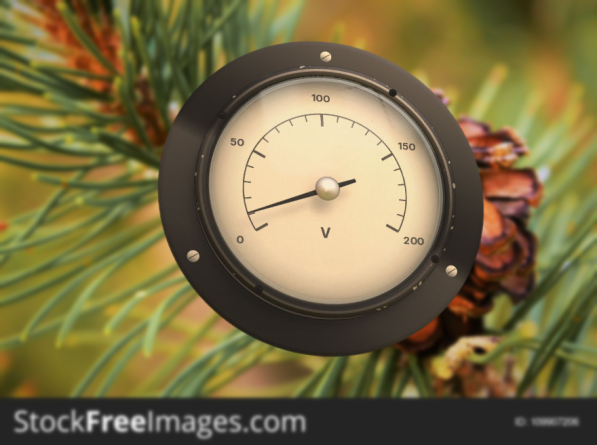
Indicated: 10; V
